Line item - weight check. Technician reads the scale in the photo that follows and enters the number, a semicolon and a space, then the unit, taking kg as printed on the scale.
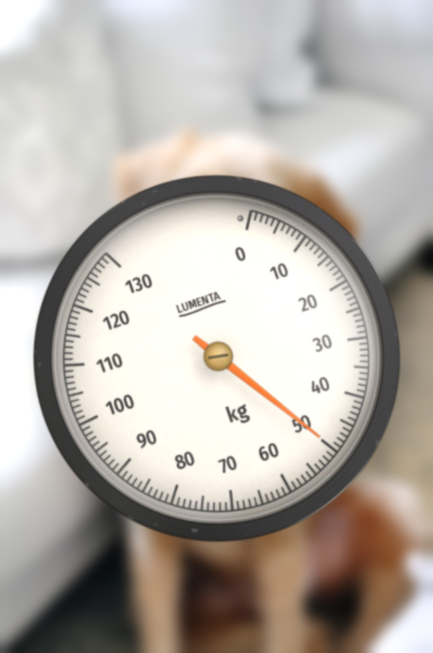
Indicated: 50; kg
